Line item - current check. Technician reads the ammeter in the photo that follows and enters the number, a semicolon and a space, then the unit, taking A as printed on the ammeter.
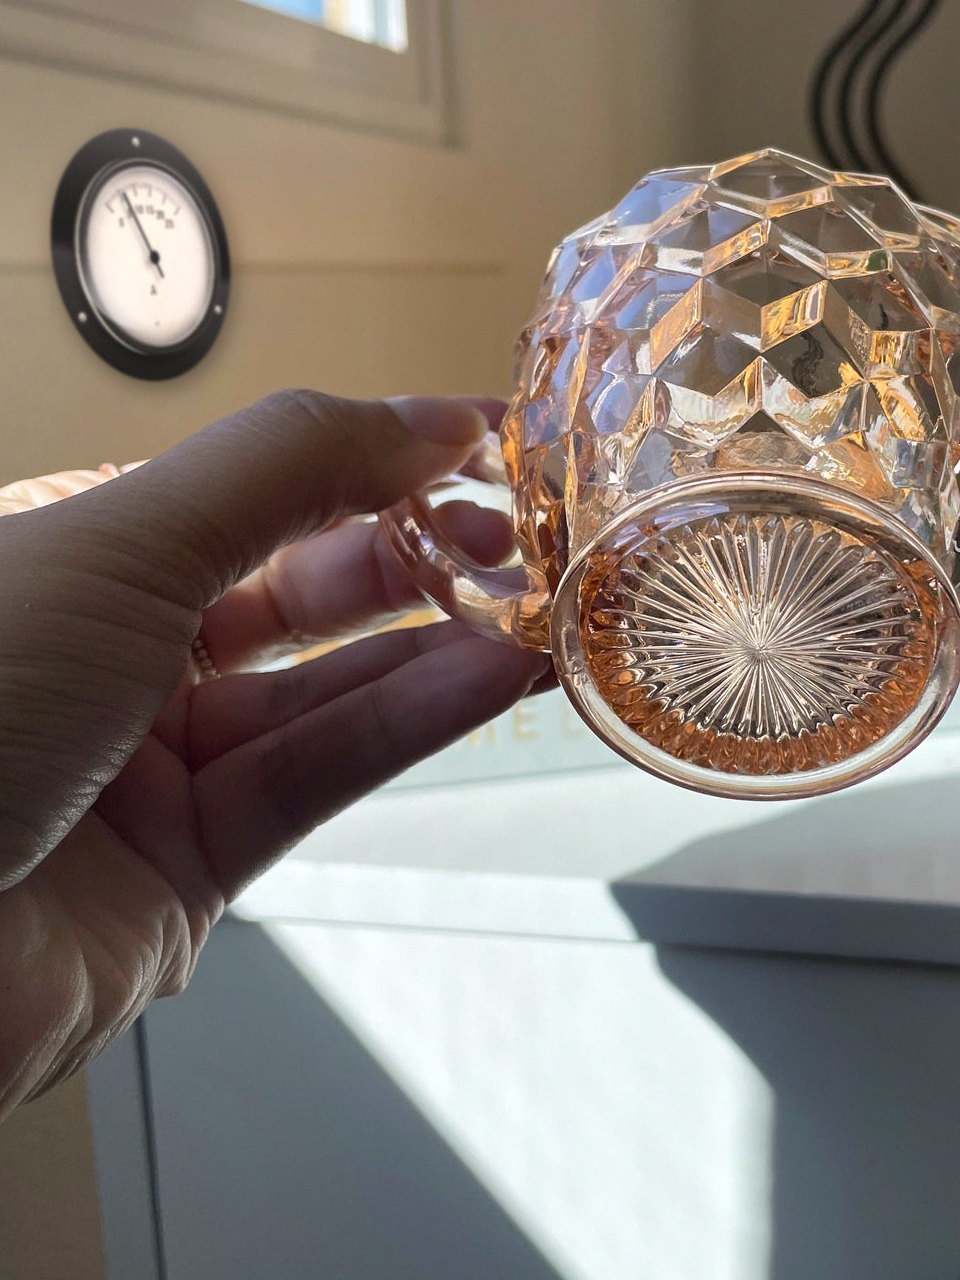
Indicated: 5; A
